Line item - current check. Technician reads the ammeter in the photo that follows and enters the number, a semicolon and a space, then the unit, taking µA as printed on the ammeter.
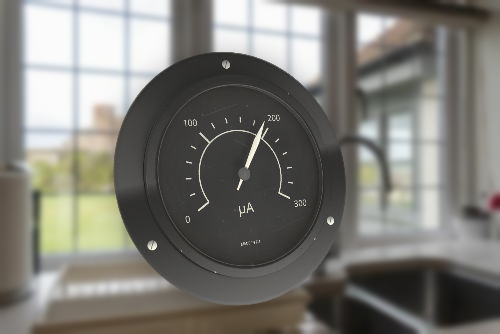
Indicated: 190; µA
